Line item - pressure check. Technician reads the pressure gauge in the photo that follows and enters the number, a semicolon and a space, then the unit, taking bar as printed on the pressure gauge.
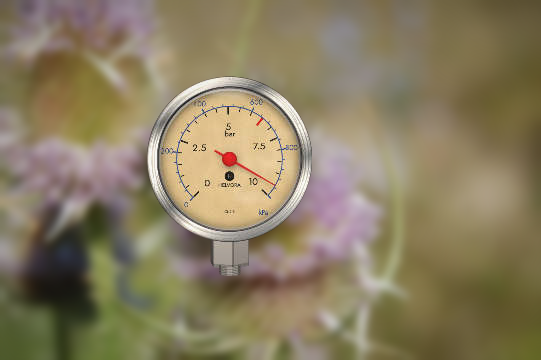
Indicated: 9.5; bar
